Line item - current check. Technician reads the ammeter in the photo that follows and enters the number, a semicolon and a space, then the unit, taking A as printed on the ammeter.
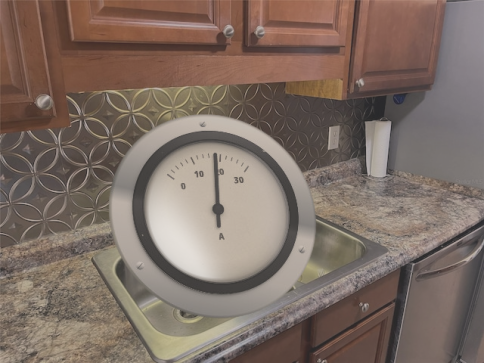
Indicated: 18; A
